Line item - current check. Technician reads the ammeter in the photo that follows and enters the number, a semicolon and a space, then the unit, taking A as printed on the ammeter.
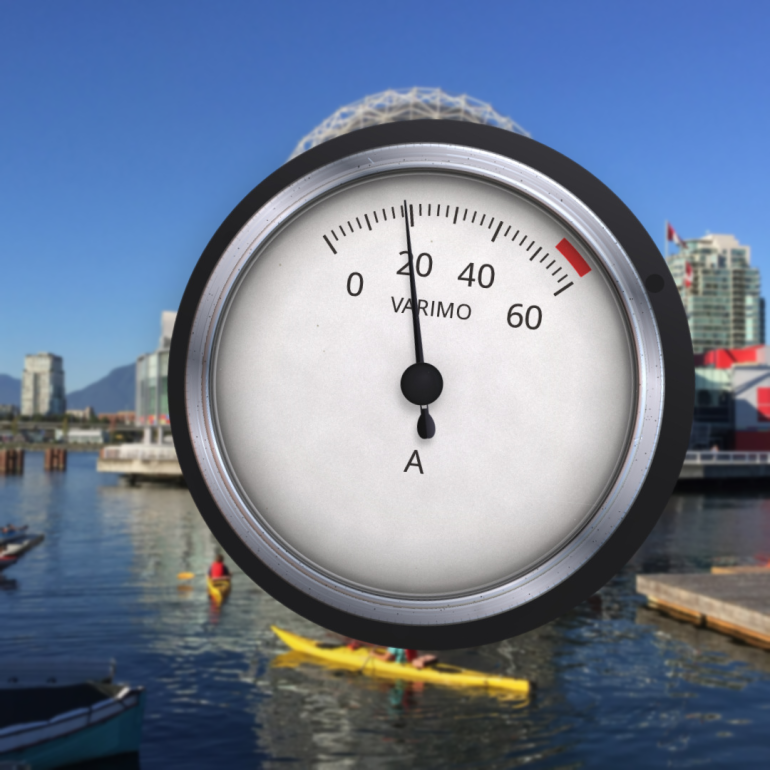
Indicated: 19; A
